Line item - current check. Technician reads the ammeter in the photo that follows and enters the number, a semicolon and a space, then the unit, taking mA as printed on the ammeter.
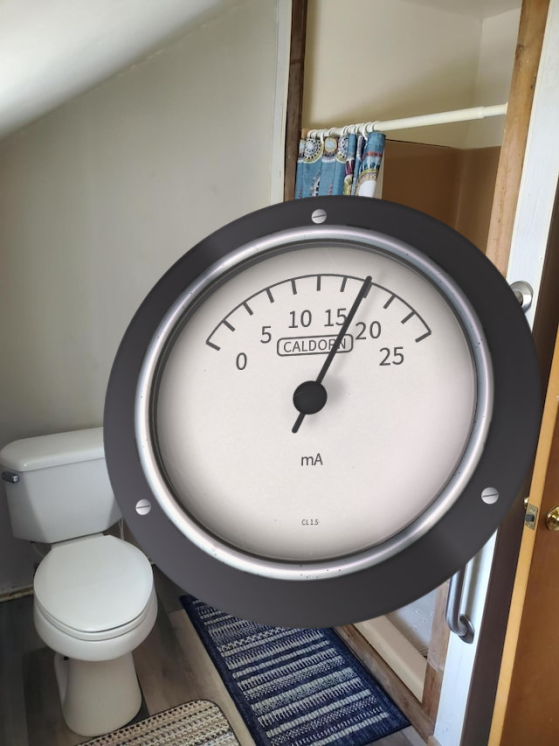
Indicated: 17.5; mA
